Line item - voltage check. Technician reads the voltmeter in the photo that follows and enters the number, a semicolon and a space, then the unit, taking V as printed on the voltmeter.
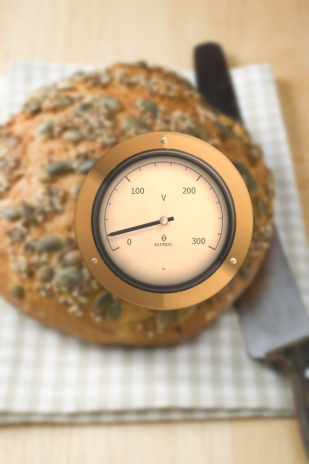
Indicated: 20; V
